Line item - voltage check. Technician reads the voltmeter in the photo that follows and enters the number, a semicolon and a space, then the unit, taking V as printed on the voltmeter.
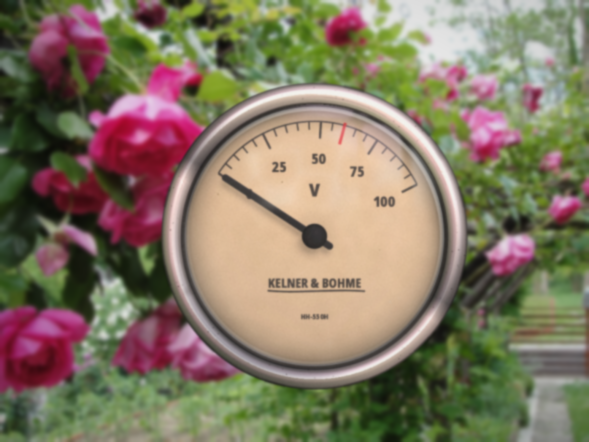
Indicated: 0; V
